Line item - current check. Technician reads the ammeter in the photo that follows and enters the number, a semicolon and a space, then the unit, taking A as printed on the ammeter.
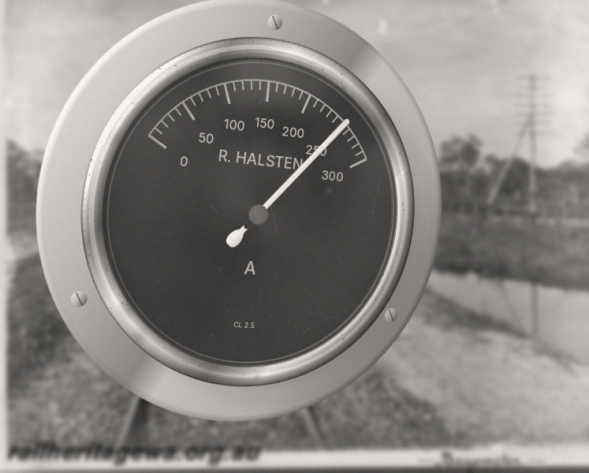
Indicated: 250; A
